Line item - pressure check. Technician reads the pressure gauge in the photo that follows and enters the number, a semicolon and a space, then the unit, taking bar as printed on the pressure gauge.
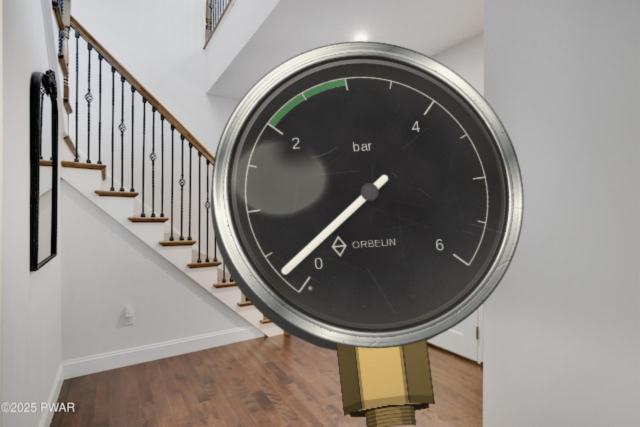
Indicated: 0.25; bar
